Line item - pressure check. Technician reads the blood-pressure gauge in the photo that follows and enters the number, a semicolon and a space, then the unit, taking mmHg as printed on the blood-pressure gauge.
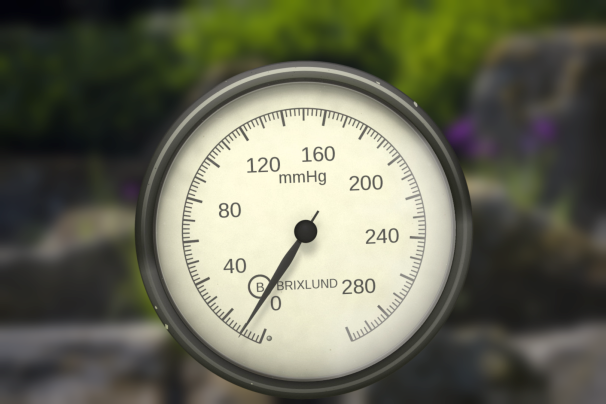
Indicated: 10; mmHg
